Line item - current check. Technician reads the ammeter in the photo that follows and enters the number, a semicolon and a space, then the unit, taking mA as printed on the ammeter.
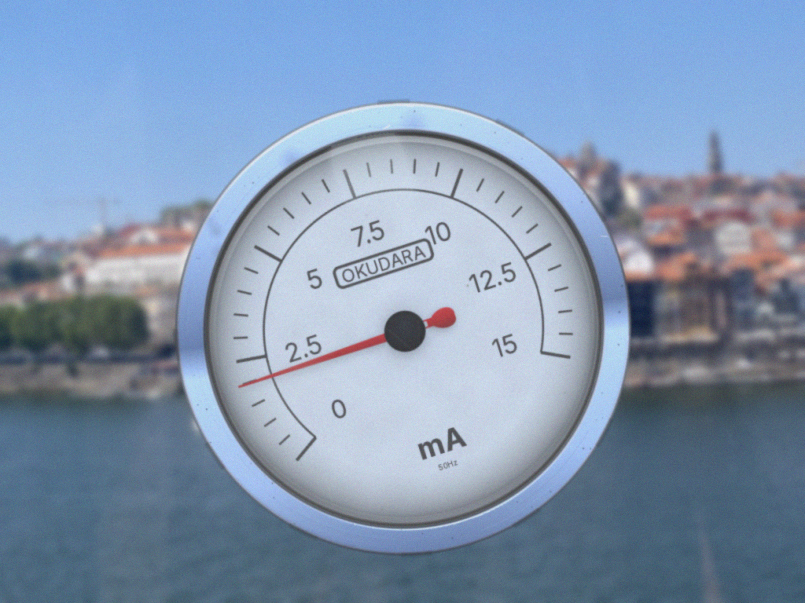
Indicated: 2; mA
